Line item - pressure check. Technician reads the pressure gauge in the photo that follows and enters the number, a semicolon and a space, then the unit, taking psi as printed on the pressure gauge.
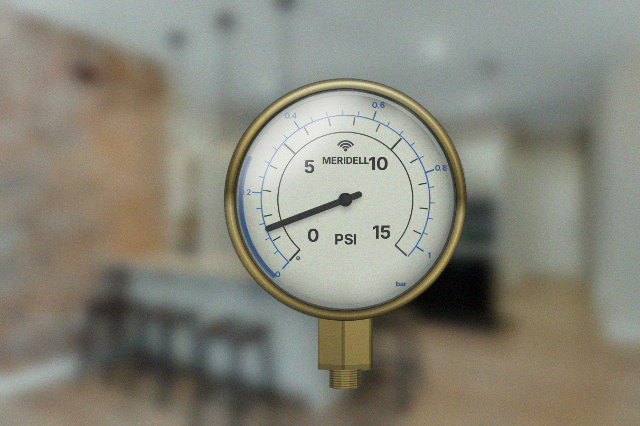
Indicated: 1.5; psi
